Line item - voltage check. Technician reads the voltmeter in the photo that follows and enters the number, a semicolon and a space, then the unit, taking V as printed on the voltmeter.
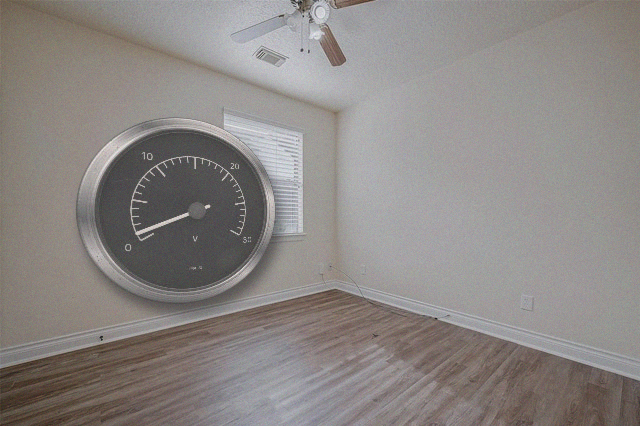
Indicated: 1; V
